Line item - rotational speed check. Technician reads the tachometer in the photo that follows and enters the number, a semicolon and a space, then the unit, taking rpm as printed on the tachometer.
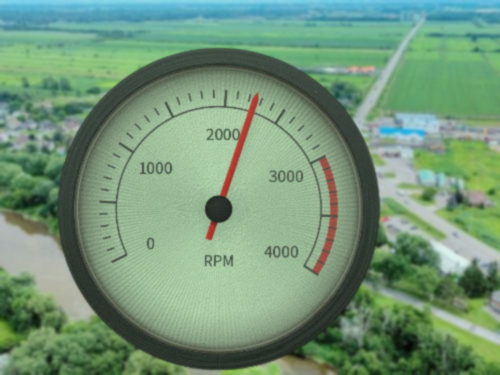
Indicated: 2250; rpm
